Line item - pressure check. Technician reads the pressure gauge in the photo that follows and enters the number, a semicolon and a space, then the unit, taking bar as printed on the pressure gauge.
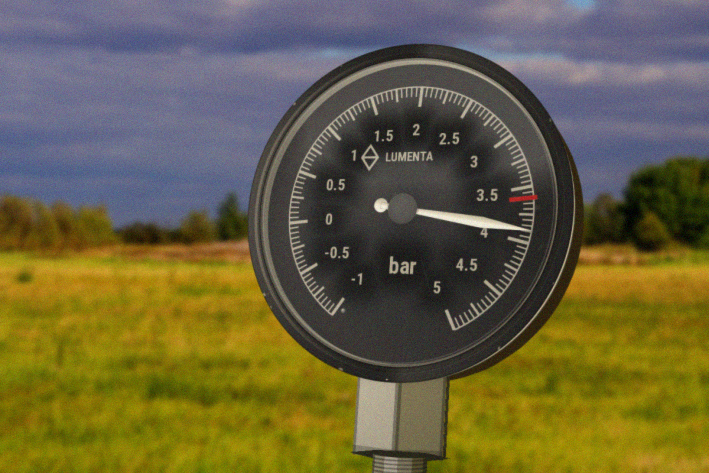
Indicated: 3.9; bar
